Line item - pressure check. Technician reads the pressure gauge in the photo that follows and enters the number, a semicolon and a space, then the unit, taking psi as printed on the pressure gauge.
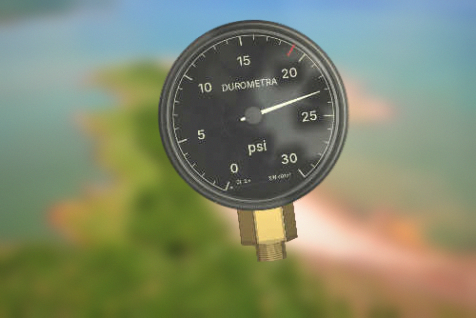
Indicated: 23; psi
